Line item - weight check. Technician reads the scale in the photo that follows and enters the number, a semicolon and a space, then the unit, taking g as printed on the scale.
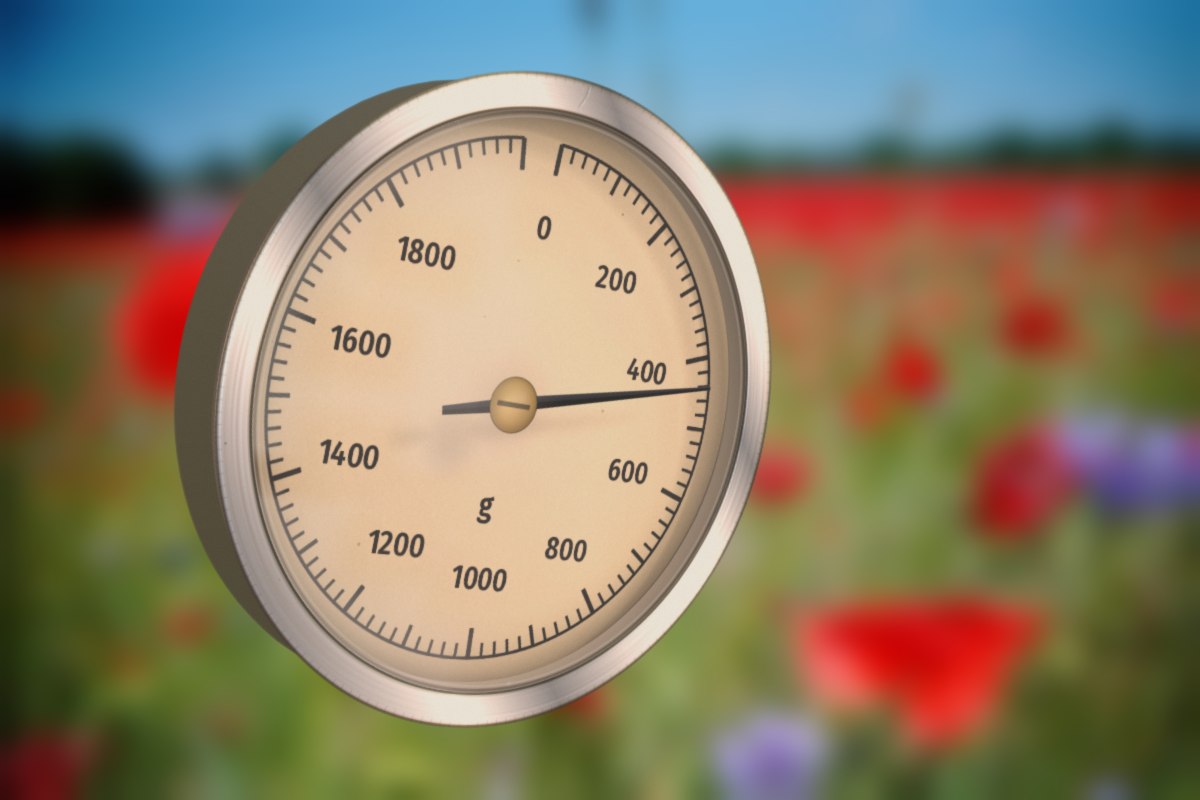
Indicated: 440; g
